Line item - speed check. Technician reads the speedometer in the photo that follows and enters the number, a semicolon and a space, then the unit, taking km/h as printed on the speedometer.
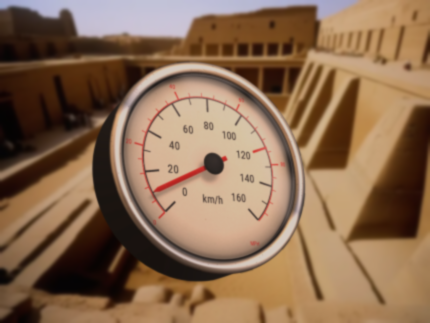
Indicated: 10; km/h
